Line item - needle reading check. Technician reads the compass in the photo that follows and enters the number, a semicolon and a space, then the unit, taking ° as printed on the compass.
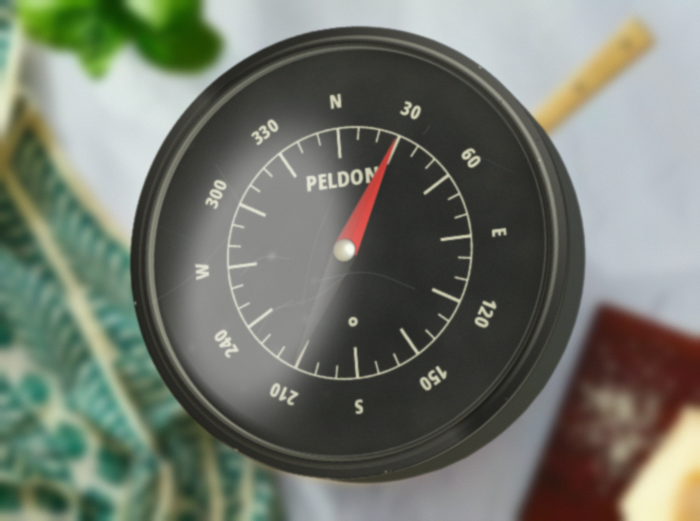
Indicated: 30; °
